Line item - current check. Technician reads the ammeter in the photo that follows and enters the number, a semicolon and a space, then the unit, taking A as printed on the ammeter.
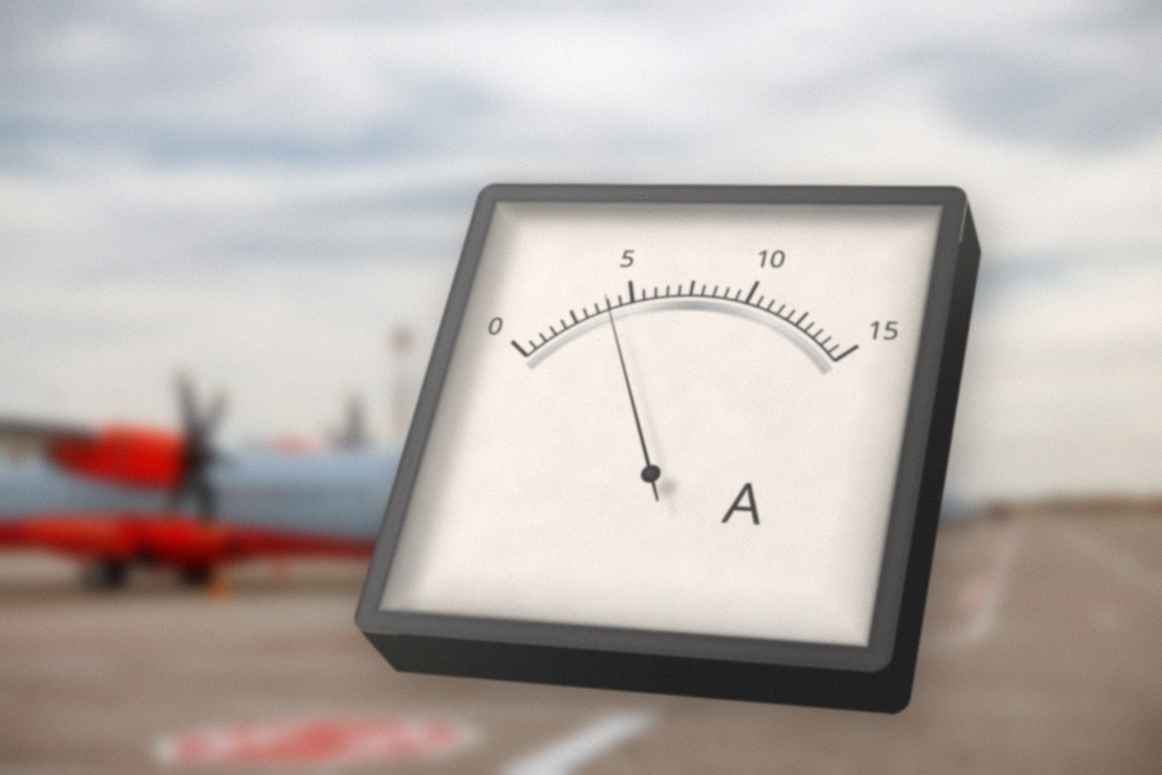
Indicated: 4; A
